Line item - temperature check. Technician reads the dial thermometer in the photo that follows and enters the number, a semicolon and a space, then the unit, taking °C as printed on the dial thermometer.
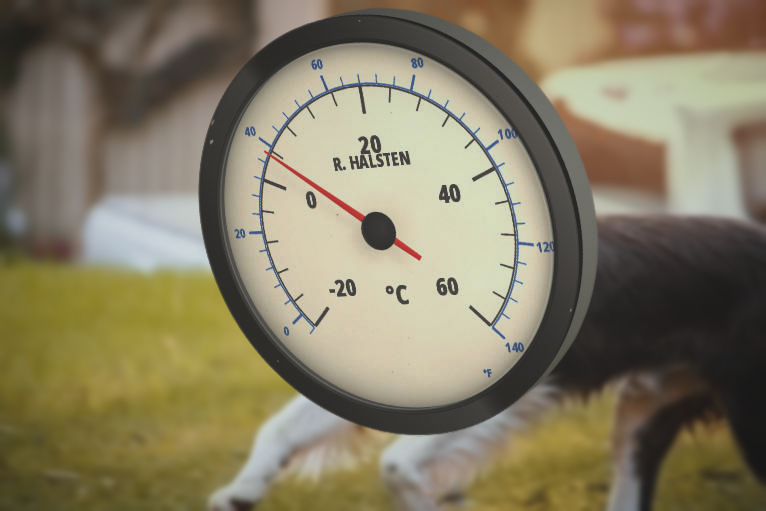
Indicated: 4; °C
